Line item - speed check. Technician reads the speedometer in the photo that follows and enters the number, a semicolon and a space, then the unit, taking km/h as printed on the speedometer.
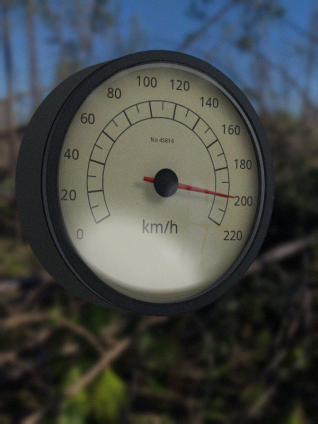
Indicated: 200; km/h
